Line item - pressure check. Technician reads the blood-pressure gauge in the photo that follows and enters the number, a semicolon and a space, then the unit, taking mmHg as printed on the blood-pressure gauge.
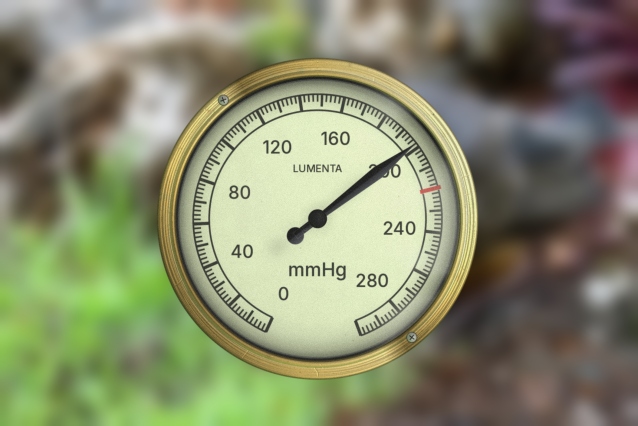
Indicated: 198; mmHg
